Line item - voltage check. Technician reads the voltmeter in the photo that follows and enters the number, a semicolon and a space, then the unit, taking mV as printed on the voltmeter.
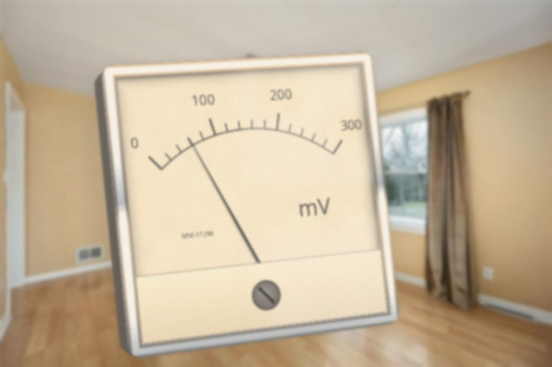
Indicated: 60; mV
